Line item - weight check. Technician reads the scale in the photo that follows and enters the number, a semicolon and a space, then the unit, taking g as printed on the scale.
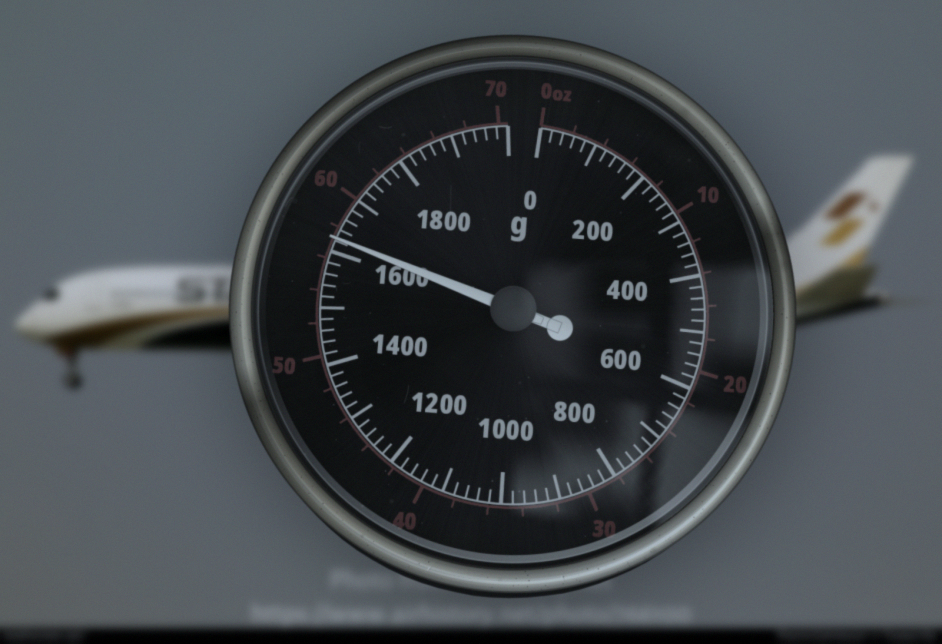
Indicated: 1620; g
